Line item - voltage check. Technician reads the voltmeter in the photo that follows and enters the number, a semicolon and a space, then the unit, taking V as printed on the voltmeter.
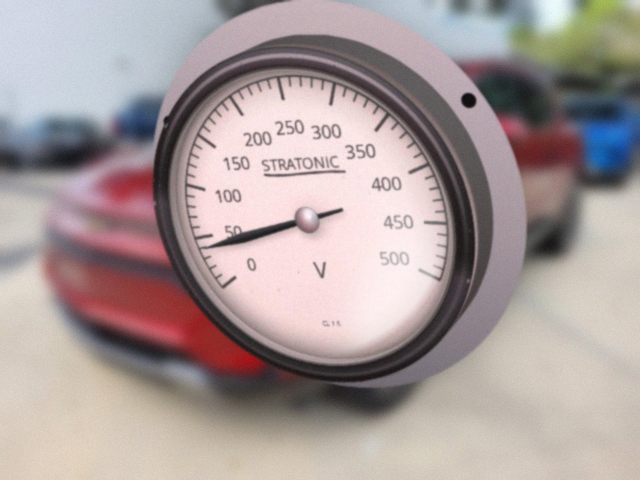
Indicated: 40; V
